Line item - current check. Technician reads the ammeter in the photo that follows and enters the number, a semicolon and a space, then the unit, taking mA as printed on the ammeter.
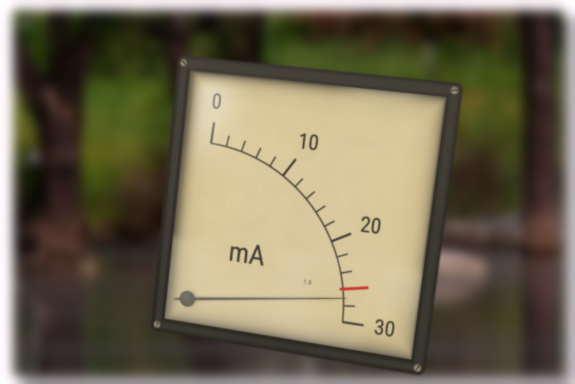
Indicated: 27; mA
